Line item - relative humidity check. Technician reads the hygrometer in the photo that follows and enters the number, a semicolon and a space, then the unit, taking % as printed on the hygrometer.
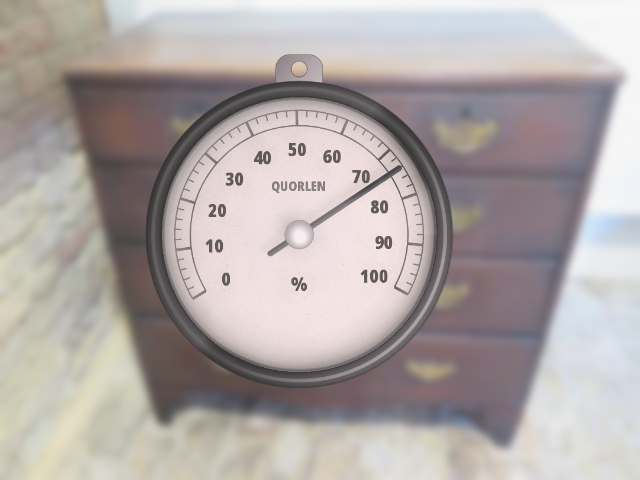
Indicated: 74; %
